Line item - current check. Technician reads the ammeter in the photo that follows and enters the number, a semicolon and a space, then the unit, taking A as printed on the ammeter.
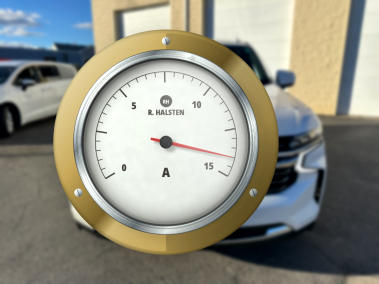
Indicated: 14; A
